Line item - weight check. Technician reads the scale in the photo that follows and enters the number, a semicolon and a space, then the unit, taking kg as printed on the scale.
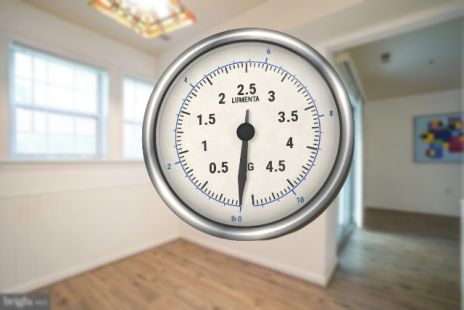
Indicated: 0; kg
